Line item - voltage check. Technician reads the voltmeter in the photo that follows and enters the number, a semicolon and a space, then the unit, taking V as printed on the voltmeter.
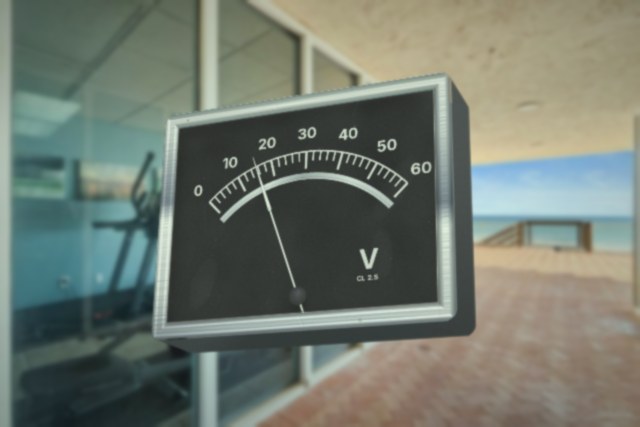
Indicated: 16; V
